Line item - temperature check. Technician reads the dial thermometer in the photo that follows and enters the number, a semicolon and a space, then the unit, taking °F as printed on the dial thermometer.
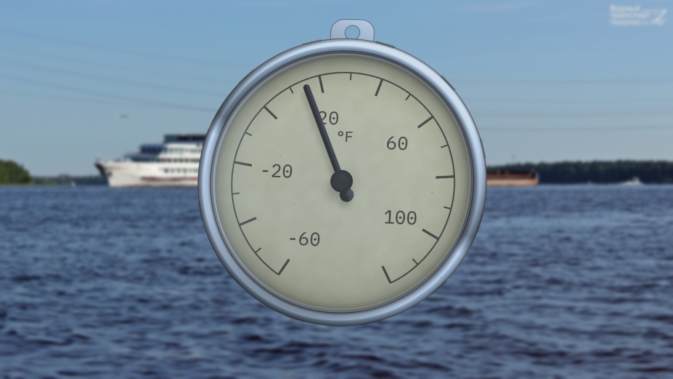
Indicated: 15; °F
